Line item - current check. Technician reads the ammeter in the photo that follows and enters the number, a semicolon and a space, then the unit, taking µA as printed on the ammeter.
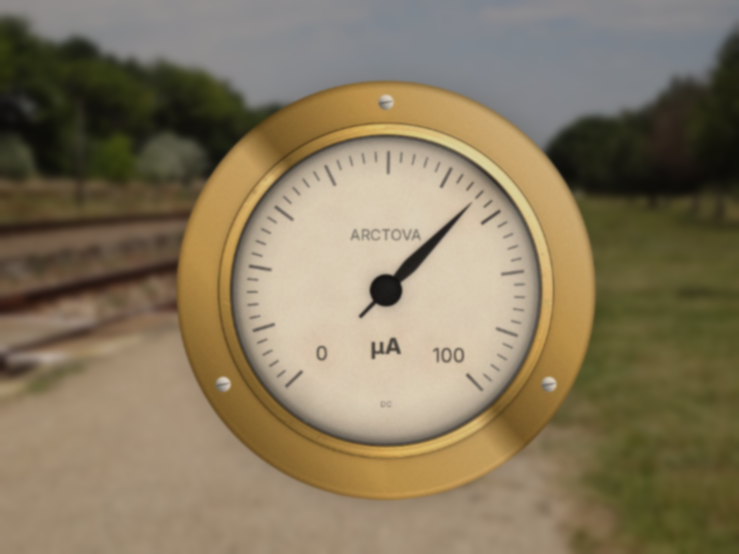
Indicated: 66; µA
